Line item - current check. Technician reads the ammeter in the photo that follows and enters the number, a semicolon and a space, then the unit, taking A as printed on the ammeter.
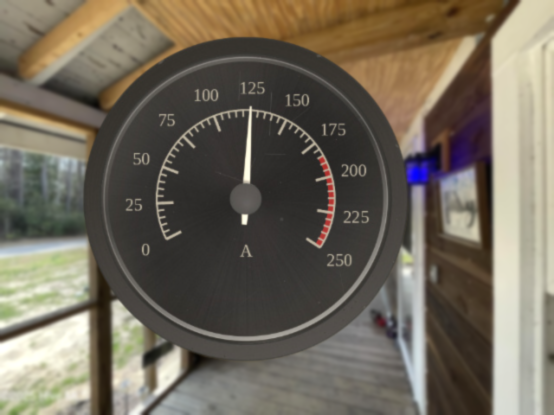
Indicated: 125; A
